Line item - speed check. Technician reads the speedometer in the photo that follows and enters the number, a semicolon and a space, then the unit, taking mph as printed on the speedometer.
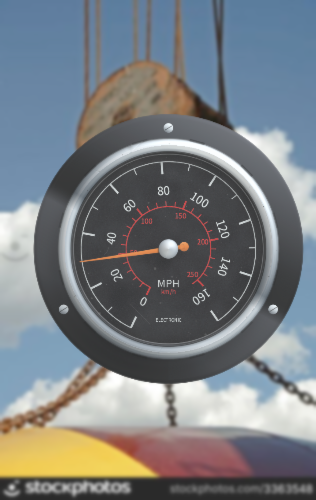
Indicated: 30; mph
